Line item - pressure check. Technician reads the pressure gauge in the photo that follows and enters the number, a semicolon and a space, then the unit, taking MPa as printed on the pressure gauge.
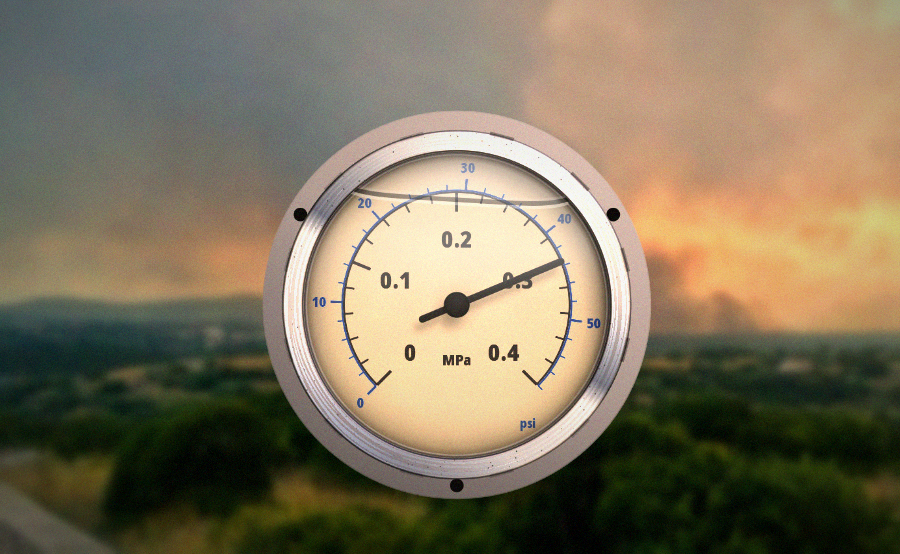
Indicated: 0.3; MPa
